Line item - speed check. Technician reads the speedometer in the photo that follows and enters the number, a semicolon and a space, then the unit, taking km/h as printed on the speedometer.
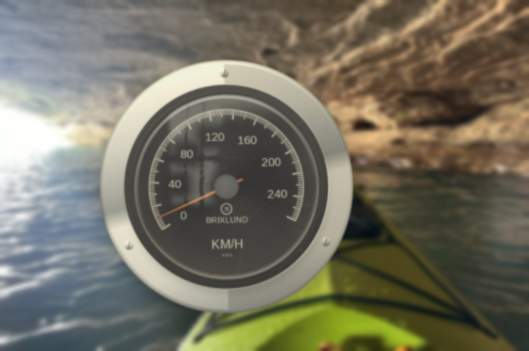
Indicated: 10; km/h
